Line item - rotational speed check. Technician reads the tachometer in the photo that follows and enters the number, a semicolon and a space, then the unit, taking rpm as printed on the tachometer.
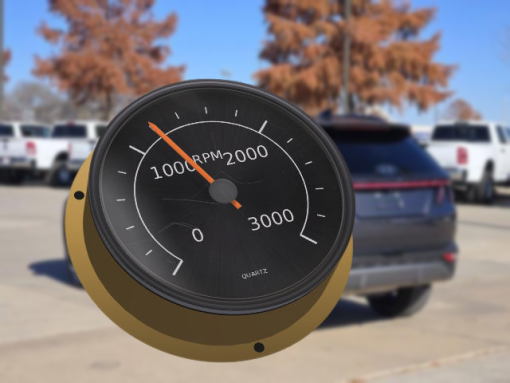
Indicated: 1200; rpm
